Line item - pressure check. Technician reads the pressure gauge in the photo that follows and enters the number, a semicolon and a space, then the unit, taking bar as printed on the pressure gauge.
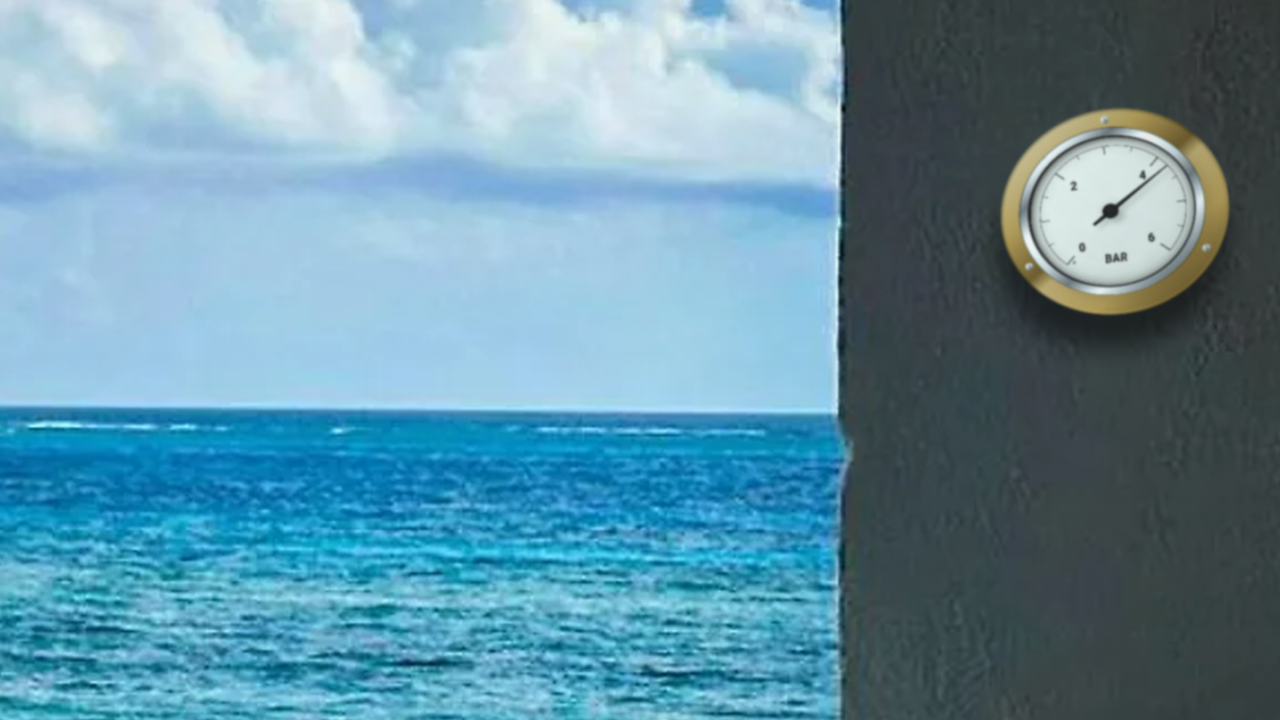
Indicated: 4.25; bar
